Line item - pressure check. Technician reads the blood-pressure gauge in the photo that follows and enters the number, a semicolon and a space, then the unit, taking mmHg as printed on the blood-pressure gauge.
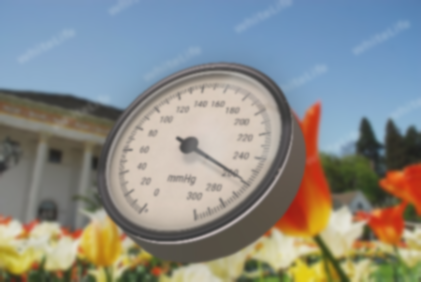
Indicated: 260; mmHg
